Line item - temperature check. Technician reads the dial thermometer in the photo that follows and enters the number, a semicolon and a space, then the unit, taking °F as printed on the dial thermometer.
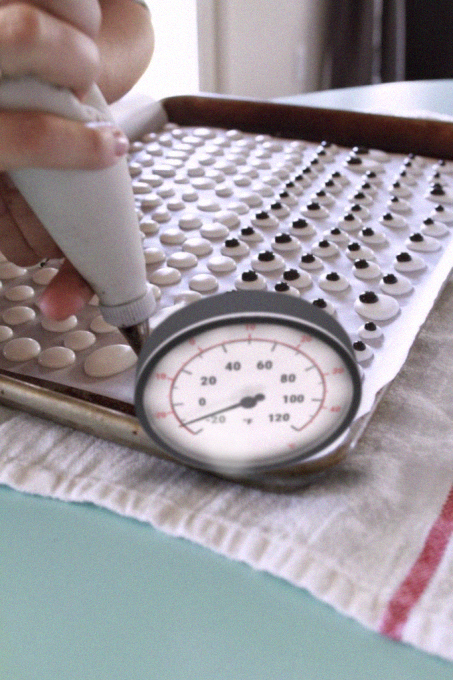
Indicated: -10; °F
